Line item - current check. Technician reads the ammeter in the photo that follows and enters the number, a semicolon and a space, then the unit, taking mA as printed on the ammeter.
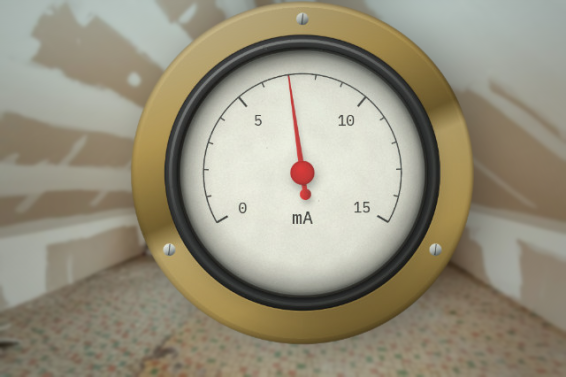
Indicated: 7; mA
